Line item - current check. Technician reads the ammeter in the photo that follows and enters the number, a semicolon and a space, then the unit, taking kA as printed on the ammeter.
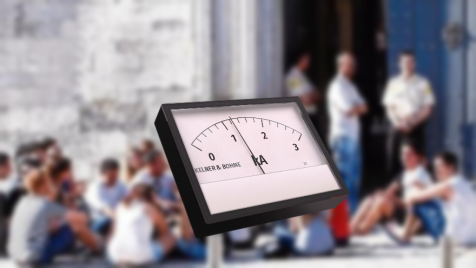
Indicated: 1.2; kA
